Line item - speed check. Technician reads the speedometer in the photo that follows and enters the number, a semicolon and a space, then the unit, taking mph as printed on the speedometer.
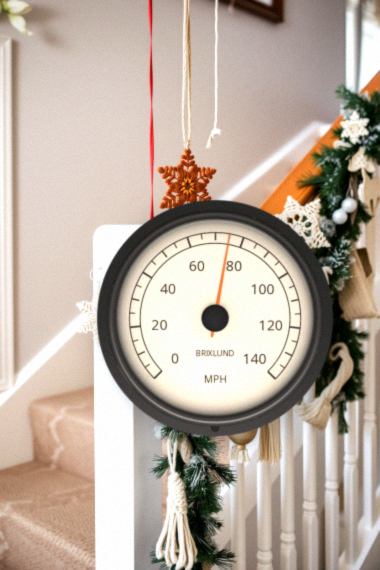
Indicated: 75; mph
